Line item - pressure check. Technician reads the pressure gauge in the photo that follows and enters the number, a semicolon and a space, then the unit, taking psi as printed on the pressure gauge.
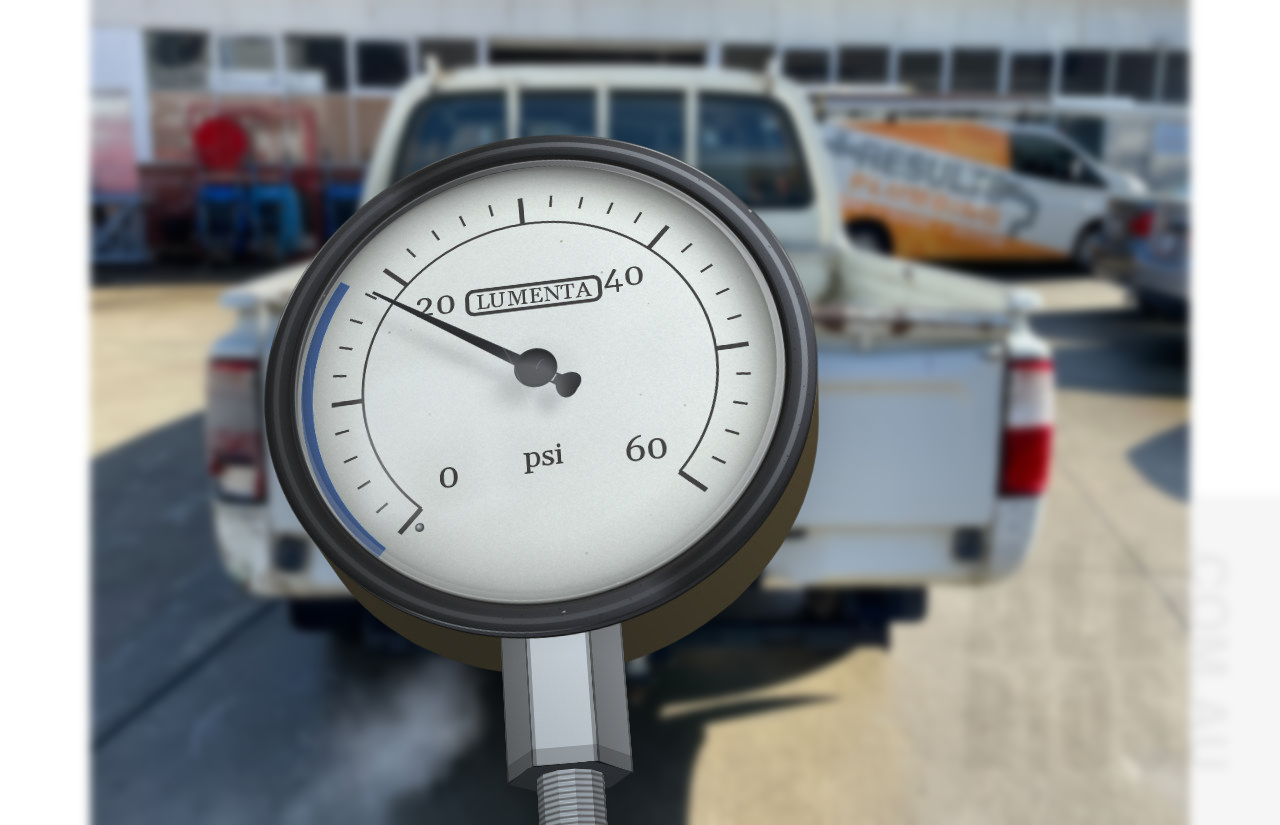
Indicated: 18; psi
